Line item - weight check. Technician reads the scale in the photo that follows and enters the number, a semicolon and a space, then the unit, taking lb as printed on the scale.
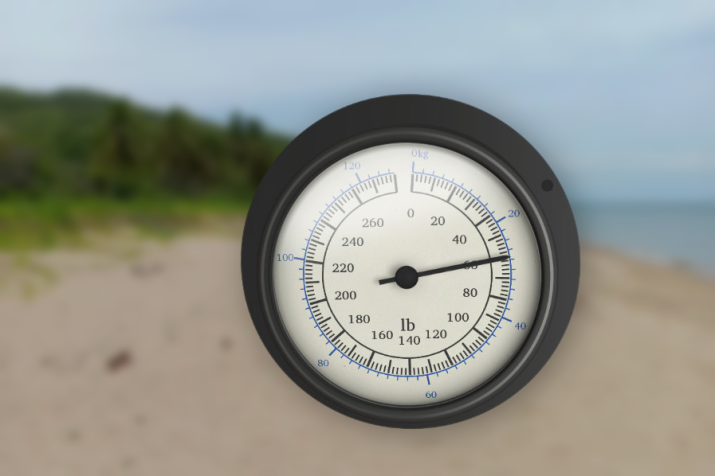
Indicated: 60; lb
